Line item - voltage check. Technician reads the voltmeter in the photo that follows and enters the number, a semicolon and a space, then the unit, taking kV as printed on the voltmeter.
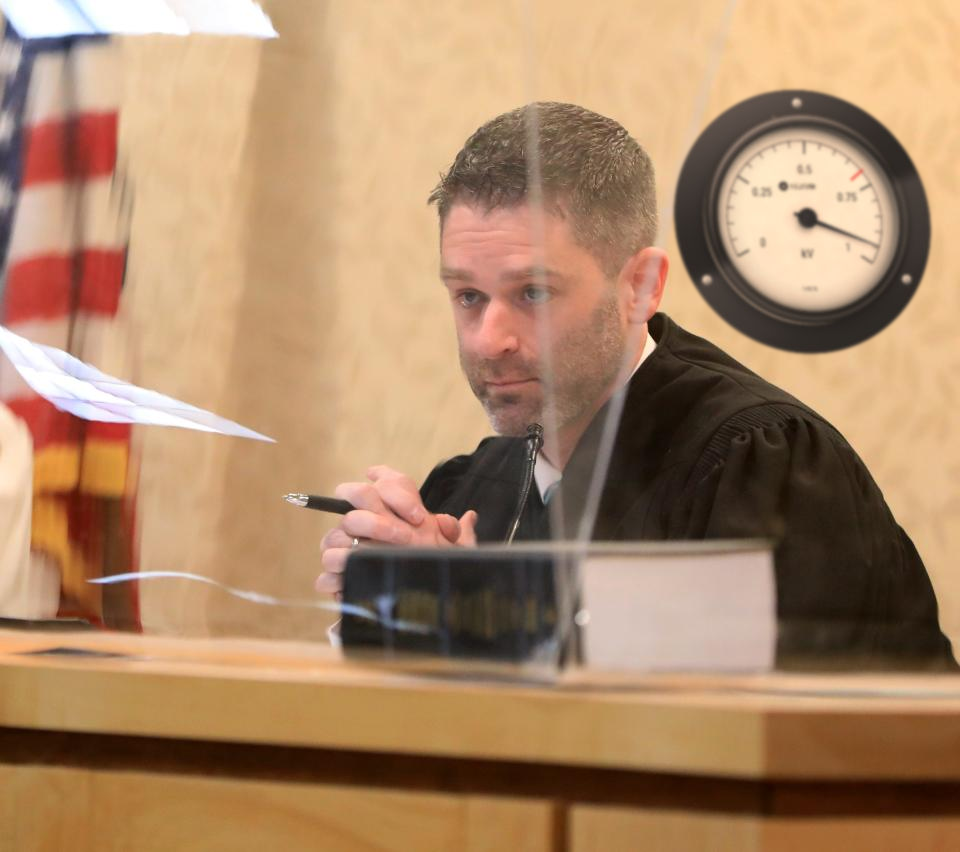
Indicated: 0.95; kV
